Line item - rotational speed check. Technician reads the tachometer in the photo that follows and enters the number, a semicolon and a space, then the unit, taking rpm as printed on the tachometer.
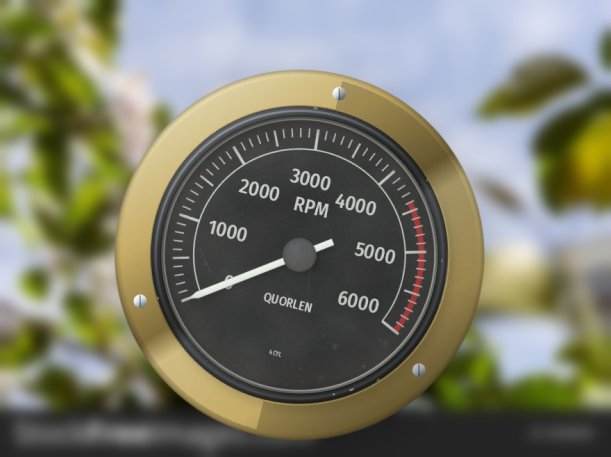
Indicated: 0; rpm
